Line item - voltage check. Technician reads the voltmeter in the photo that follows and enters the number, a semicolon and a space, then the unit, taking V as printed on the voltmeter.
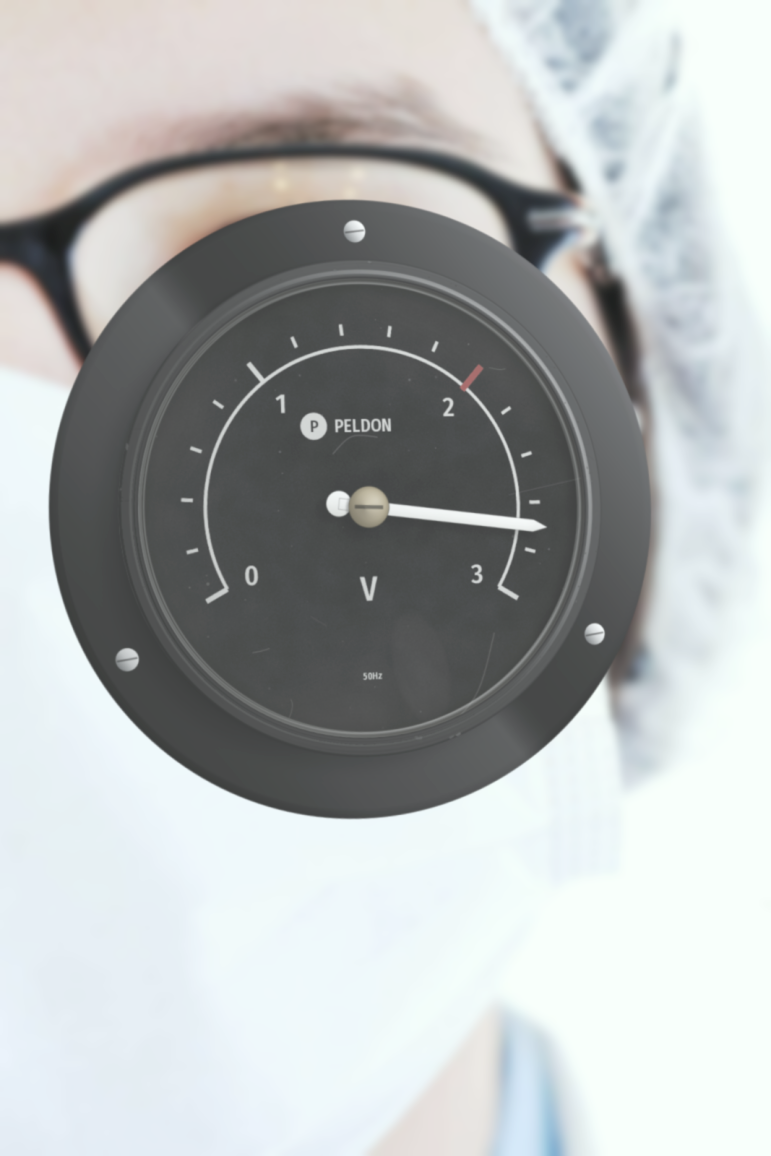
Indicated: 2.7; V
